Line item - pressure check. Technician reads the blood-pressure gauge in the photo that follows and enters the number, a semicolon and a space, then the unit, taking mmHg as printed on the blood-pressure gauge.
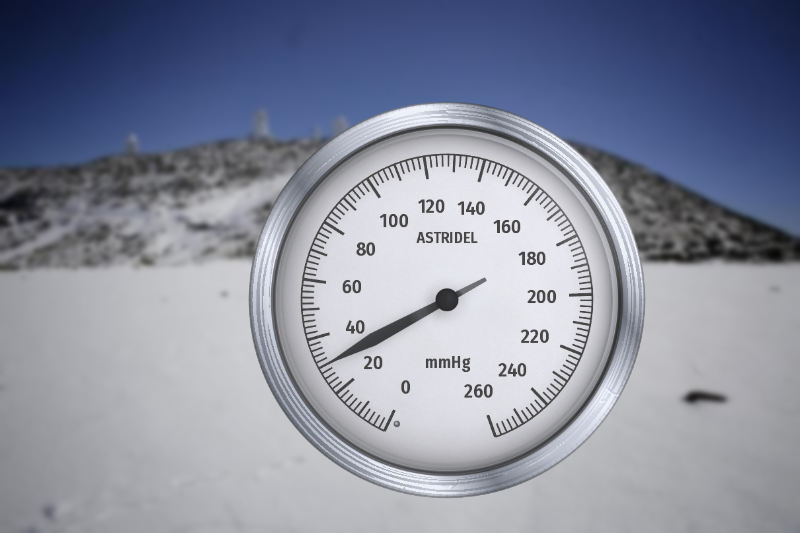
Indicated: 30; mmHg
